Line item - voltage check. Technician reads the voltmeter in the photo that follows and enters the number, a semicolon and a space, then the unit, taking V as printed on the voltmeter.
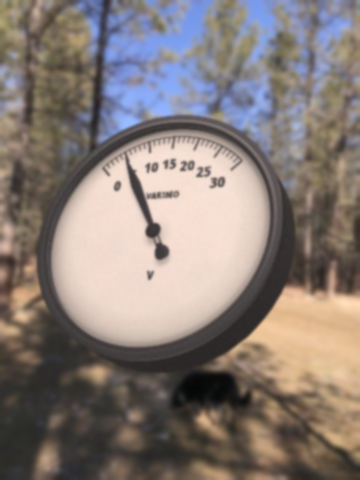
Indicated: 5; V
